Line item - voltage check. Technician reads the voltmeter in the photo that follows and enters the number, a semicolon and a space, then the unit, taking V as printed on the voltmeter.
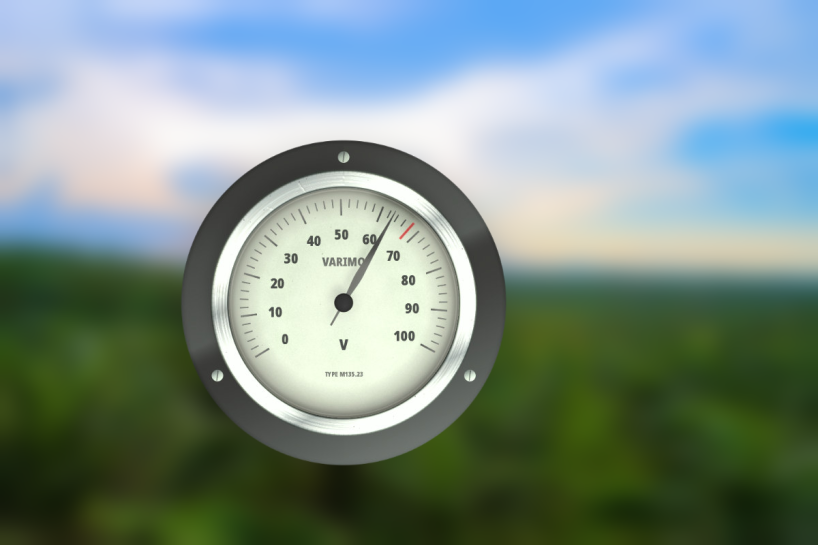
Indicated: 63; V
